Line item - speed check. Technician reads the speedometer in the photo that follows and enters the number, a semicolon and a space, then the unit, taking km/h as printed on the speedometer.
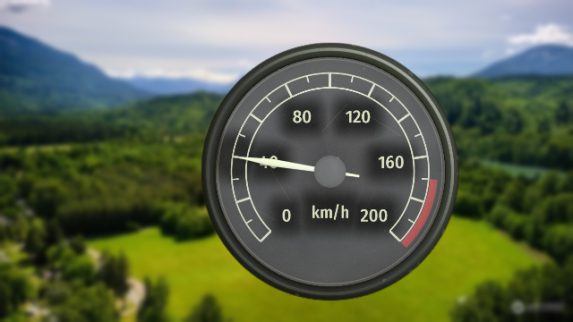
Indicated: 40; km/h
